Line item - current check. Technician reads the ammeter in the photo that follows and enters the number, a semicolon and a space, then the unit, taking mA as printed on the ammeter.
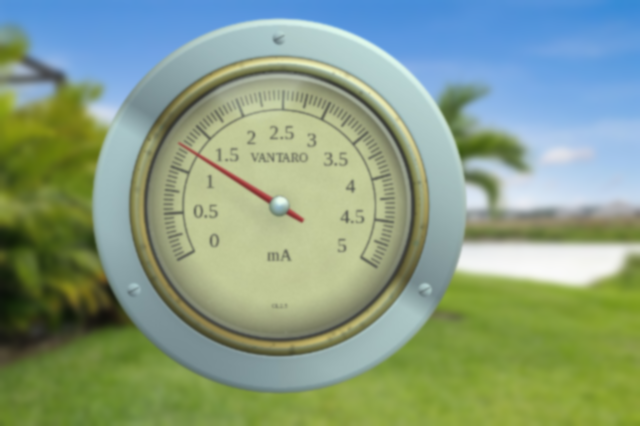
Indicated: 1.25; mA
